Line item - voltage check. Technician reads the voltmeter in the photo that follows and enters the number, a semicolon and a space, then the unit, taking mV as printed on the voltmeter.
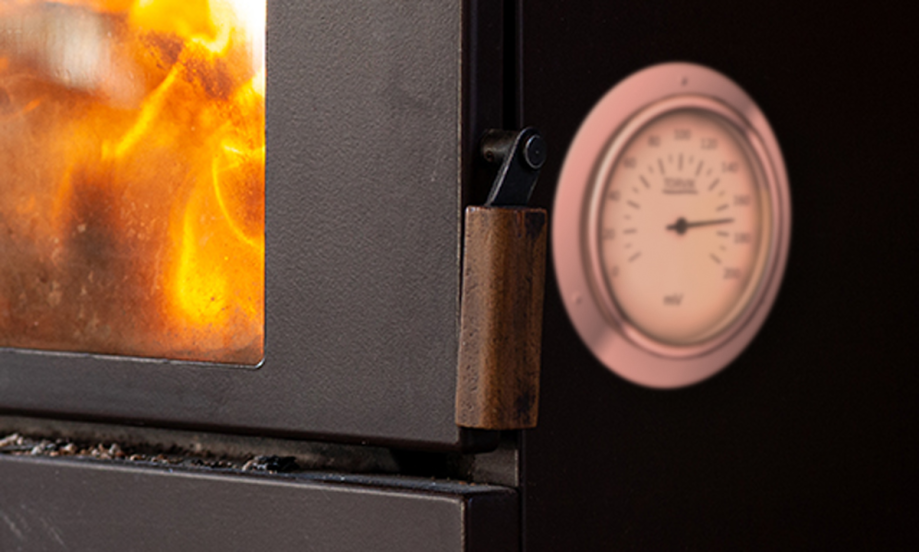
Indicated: 170; mV
